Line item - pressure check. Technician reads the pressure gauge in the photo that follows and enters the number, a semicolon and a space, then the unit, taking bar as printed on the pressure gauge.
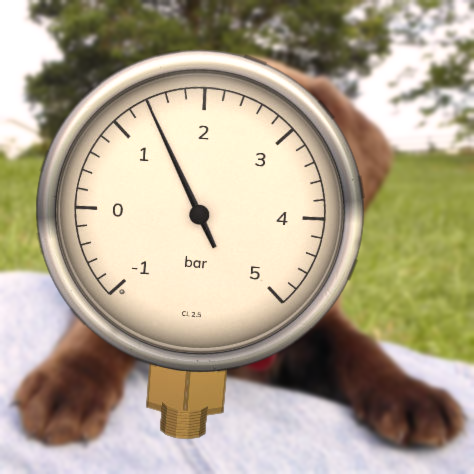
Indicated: 1.4; bar
